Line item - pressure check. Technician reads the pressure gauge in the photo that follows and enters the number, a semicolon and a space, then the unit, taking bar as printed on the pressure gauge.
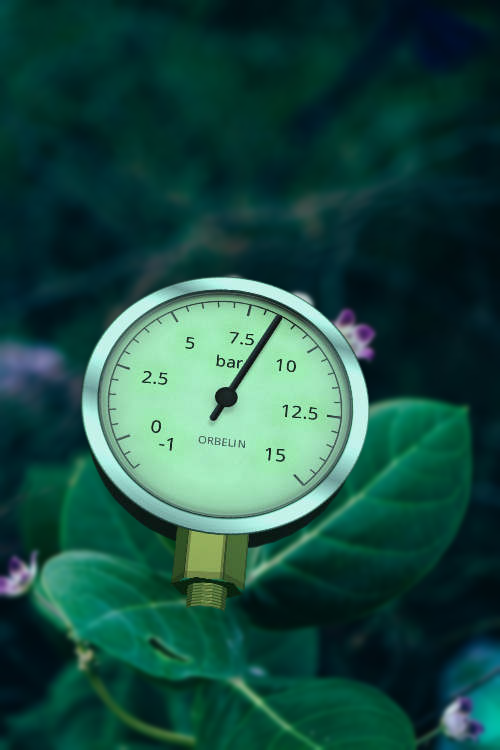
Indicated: 8.5; bar
